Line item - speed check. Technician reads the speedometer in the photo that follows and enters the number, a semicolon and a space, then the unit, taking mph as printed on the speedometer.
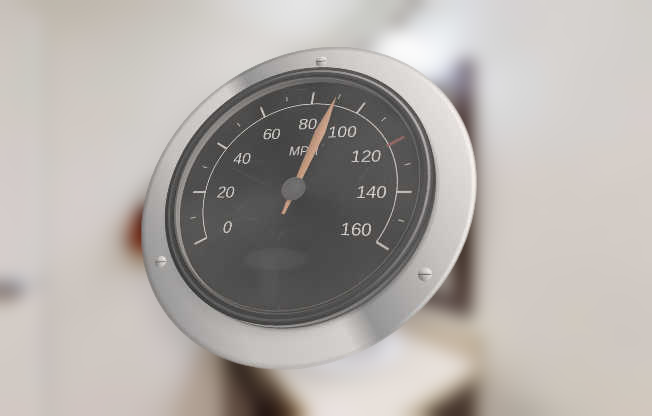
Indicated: 90; mph
